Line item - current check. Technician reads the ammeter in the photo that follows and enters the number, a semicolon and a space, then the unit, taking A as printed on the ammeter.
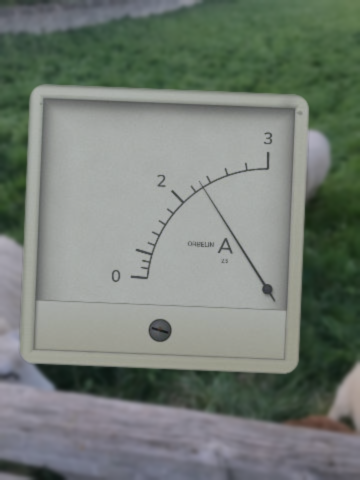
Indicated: 2.3; A
